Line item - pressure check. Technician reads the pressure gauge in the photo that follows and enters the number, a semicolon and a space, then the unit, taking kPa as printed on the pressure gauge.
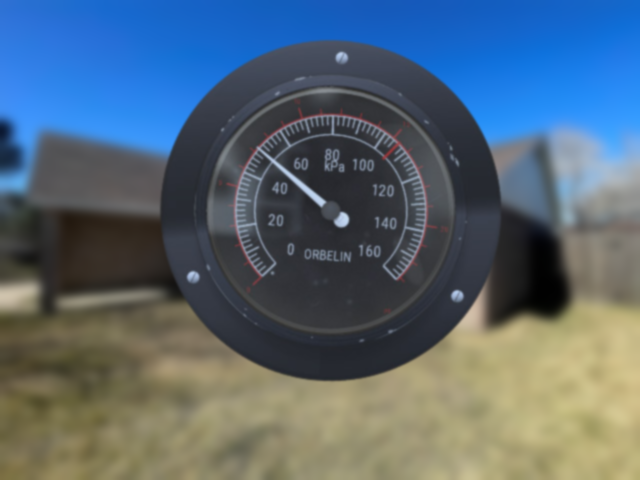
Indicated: 50; kPa
